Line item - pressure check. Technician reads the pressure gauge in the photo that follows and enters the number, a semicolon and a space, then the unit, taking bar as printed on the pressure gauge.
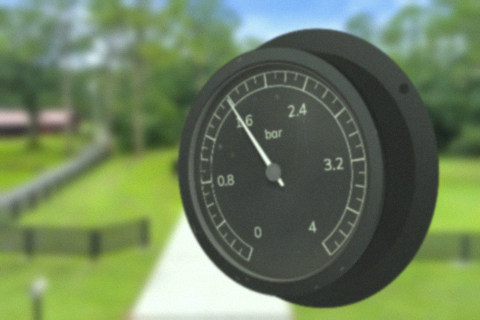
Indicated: 1.6; bar
